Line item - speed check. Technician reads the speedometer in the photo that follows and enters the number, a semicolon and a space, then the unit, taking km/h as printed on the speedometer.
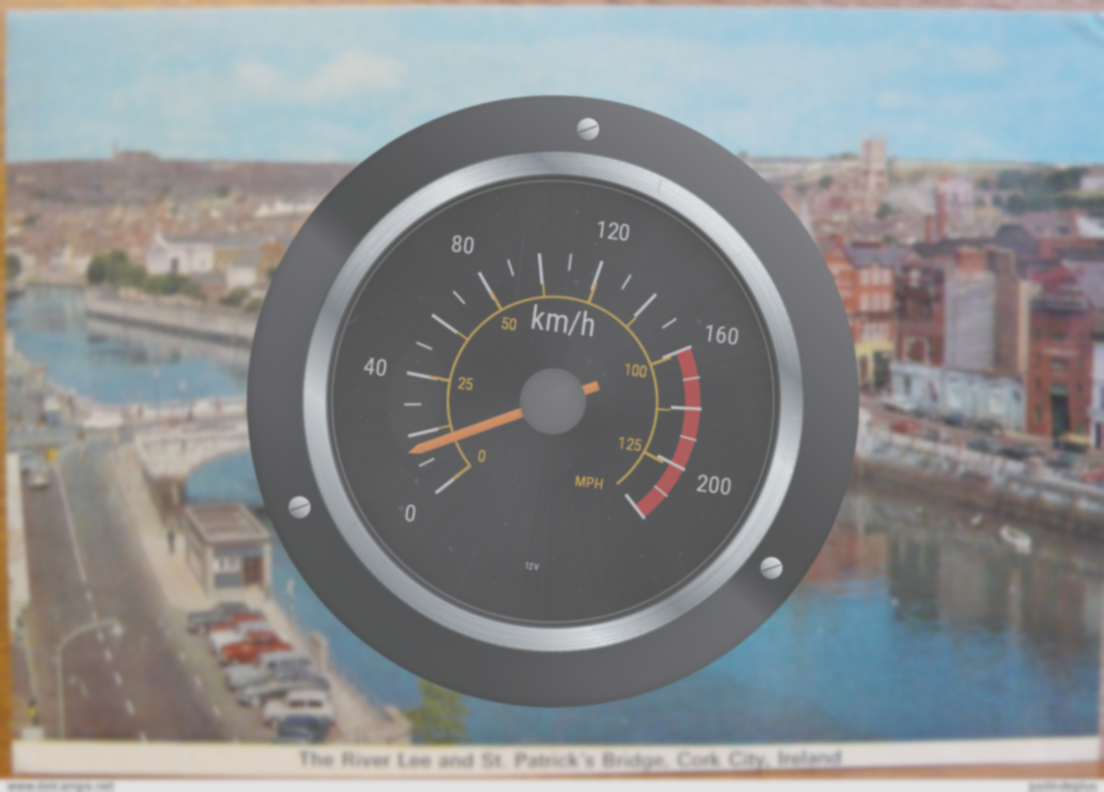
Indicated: 15; km/h
